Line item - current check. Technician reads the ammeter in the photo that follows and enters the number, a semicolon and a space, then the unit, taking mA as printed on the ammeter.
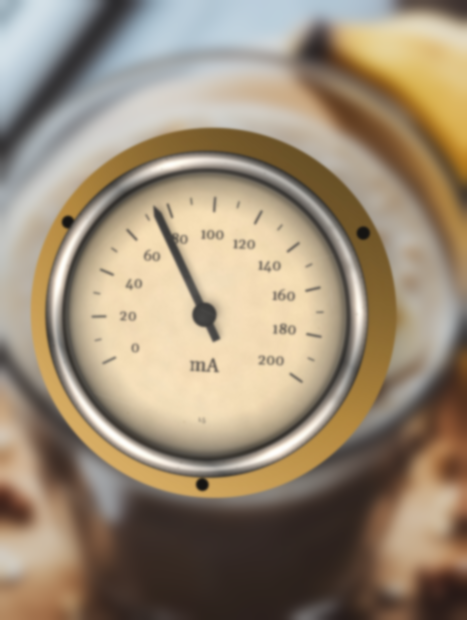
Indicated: 75; mA
